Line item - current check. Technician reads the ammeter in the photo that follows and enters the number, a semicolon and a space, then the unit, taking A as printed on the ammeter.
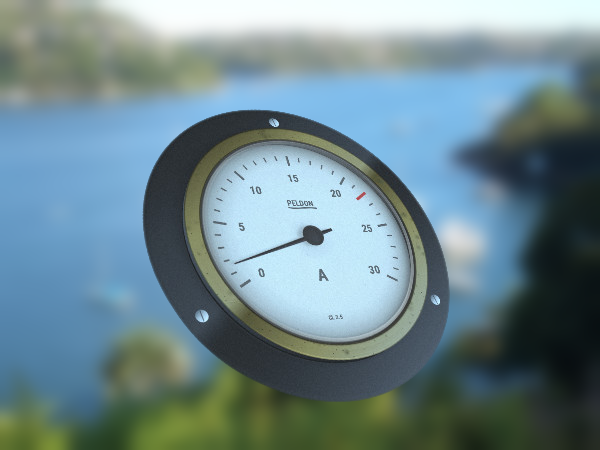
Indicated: 1.5; A
